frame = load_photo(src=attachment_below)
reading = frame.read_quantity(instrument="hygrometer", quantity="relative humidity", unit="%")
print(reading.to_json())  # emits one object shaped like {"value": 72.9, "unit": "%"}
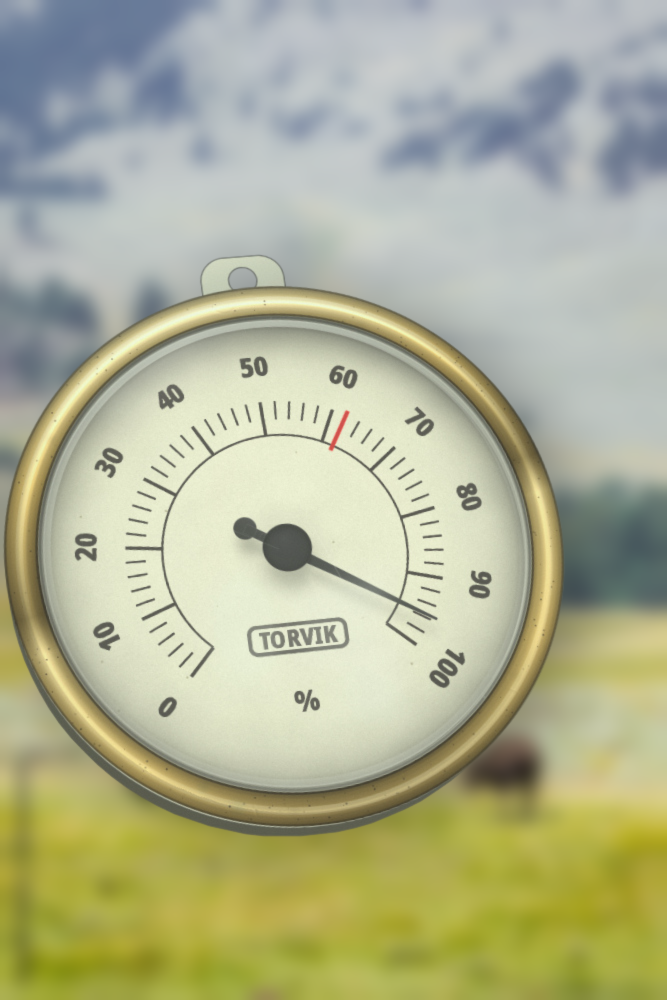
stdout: {"value": 96, "unit": "%"}
